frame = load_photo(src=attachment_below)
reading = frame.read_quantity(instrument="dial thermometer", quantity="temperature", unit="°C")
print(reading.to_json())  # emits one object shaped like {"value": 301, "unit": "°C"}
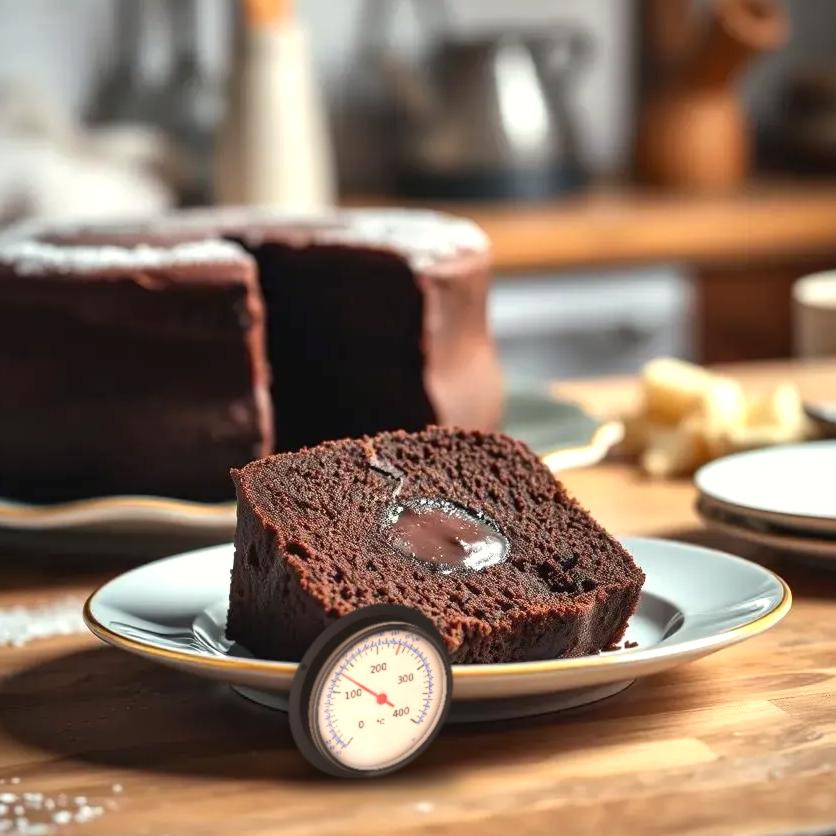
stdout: {"value": 130, "unit": "°C"}
